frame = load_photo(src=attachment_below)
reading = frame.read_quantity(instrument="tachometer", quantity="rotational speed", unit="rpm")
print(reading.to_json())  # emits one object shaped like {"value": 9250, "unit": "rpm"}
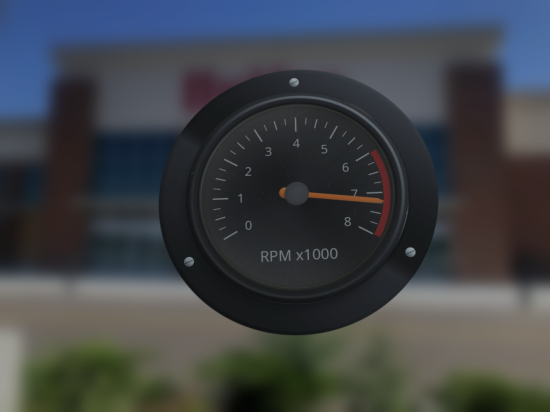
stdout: {"value": 7250, "unit": "rpm"}
